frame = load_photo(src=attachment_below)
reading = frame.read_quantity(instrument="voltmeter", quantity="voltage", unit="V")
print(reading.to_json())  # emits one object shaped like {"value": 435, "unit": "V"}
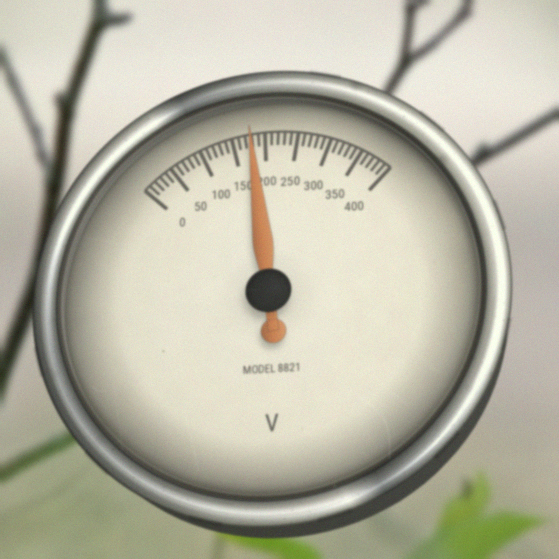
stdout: {"value": 180, "unit": "V"}
